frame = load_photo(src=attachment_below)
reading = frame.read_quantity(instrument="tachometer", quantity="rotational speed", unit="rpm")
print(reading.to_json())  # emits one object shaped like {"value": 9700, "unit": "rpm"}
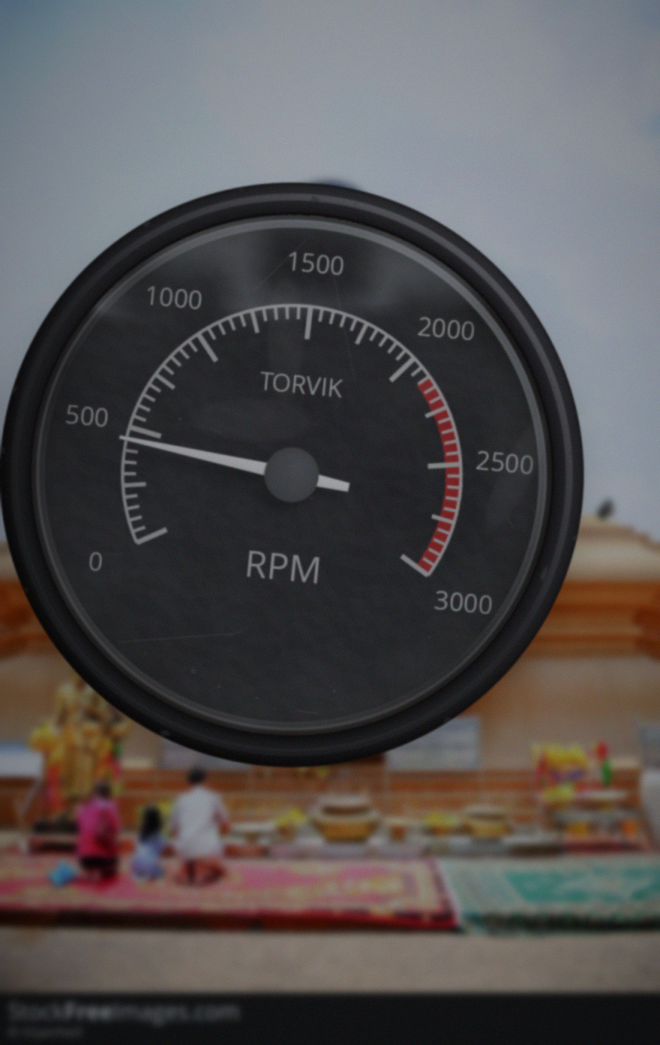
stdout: {"value": 450, "unit": "rpm"}
